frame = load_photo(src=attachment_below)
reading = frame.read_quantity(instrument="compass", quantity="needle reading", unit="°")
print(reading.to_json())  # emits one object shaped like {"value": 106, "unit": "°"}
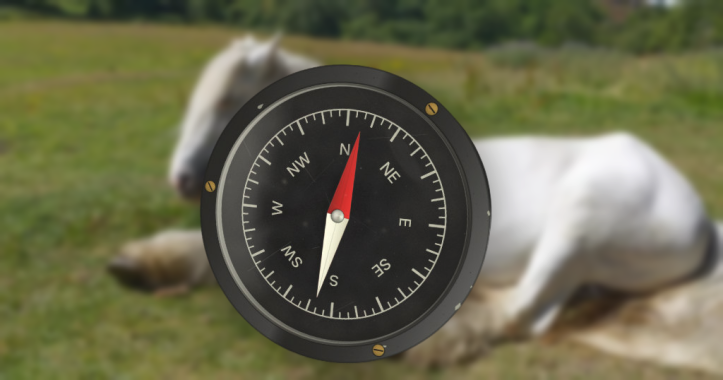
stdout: {"value": 10, "unit": "°"}
